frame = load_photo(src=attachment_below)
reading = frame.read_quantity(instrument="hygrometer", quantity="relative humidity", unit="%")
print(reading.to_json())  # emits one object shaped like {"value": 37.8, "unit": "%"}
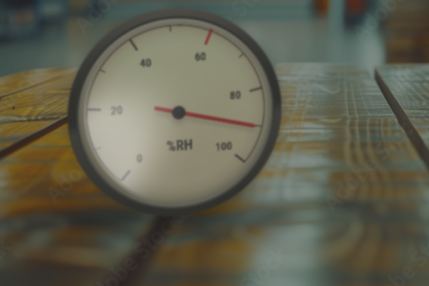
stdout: {"value": 90, "unit": "%"}
